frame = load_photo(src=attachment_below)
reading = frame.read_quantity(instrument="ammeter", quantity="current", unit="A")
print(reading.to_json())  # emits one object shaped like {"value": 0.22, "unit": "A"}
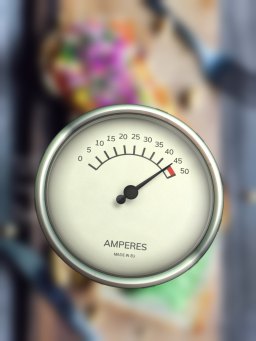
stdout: {"value": 45, "unit": "A"}
